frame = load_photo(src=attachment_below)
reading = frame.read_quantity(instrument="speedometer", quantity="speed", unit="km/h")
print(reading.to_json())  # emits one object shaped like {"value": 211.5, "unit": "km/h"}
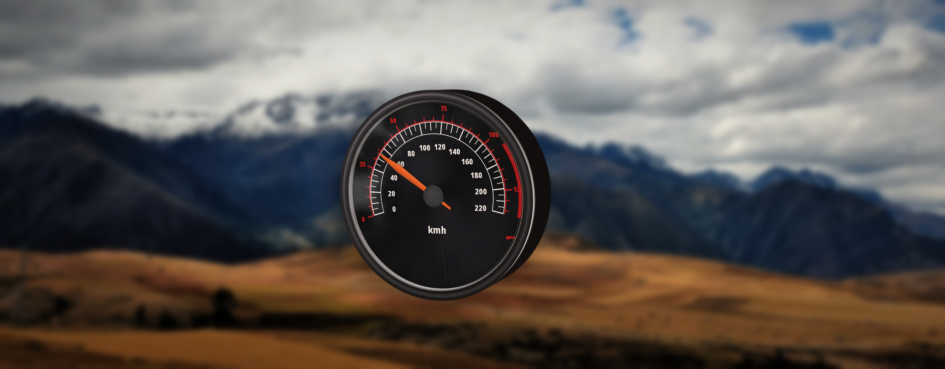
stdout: {"value": 55, "unit": "km/h"}
